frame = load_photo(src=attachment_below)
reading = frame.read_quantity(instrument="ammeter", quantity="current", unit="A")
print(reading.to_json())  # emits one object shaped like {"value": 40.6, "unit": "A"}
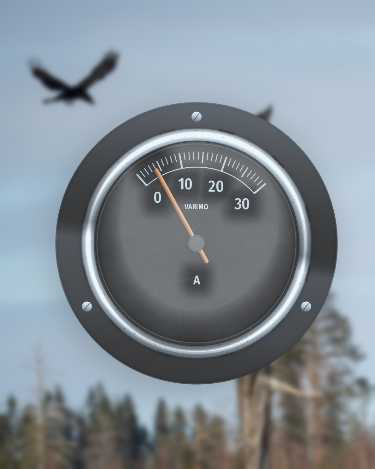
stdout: {"value": 4, "unit": "A"}
